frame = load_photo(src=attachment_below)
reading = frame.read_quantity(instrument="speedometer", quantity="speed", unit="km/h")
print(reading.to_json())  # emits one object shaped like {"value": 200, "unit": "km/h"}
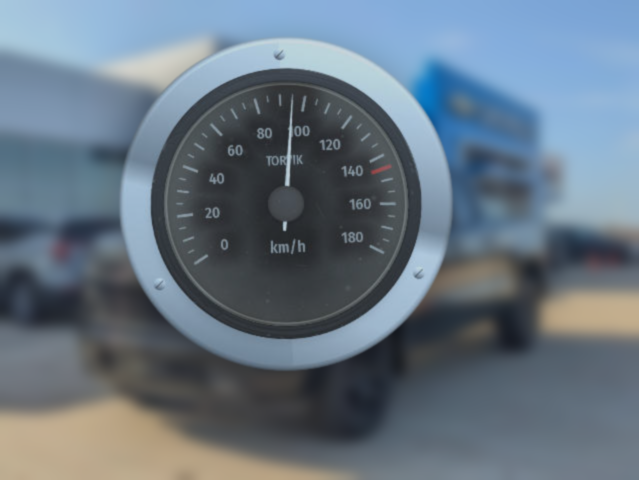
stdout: {"value": 95, "unit": "km/h"}
